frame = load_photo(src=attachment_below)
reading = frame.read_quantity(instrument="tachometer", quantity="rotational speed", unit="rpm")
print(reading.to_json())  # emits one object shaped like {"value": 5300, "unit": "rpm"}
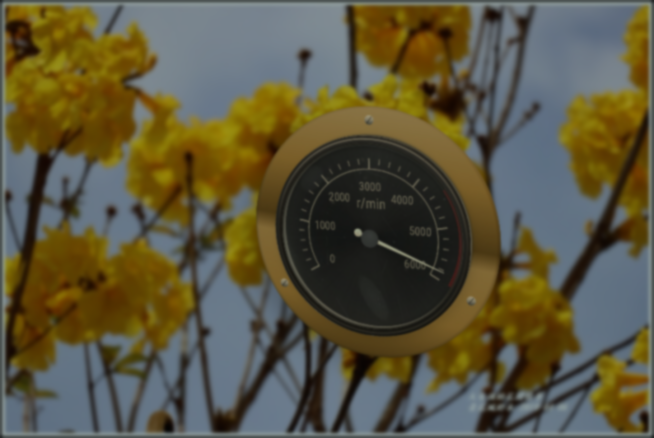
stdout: {"value": 5800, "unit": "rpm"}
